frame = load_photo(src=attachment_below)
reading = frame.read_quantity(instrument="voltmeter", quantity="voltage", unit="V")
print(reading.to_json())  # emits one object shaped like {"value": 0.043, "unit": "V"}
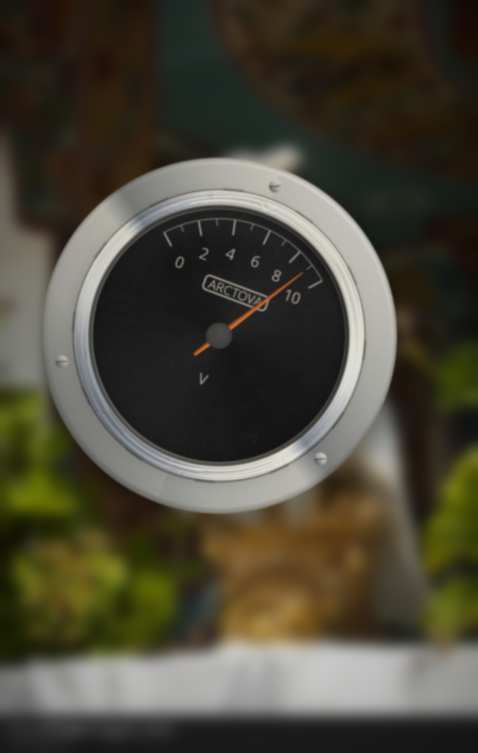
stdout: {"value": 9, "unit": "V"}
